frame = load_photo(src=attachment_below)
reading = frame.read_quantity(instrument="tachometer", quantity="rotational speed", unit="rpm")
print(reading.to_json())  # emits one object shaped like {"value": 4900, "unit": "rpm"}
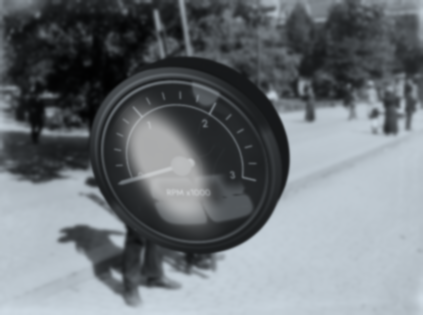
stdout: {"value": 0, "unit": "rpm"}
